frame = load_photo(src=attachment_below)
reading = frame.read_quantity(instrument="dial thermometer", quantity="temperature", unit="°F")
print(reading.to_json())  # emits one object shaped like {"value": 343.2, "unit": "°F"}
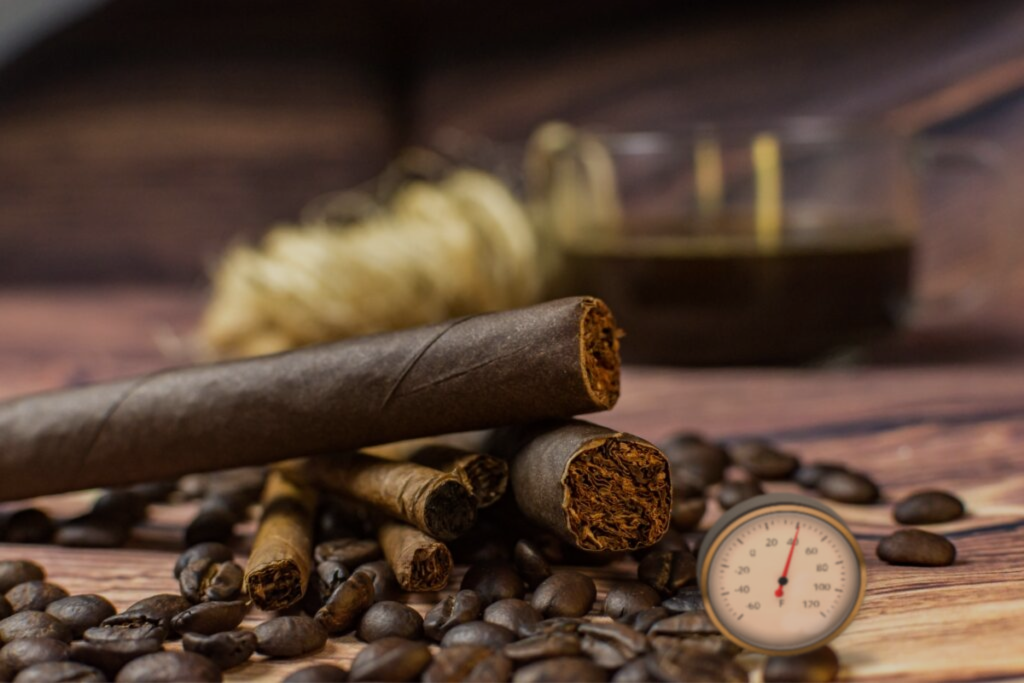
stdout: {"value": 40, "unit": "°F"}
